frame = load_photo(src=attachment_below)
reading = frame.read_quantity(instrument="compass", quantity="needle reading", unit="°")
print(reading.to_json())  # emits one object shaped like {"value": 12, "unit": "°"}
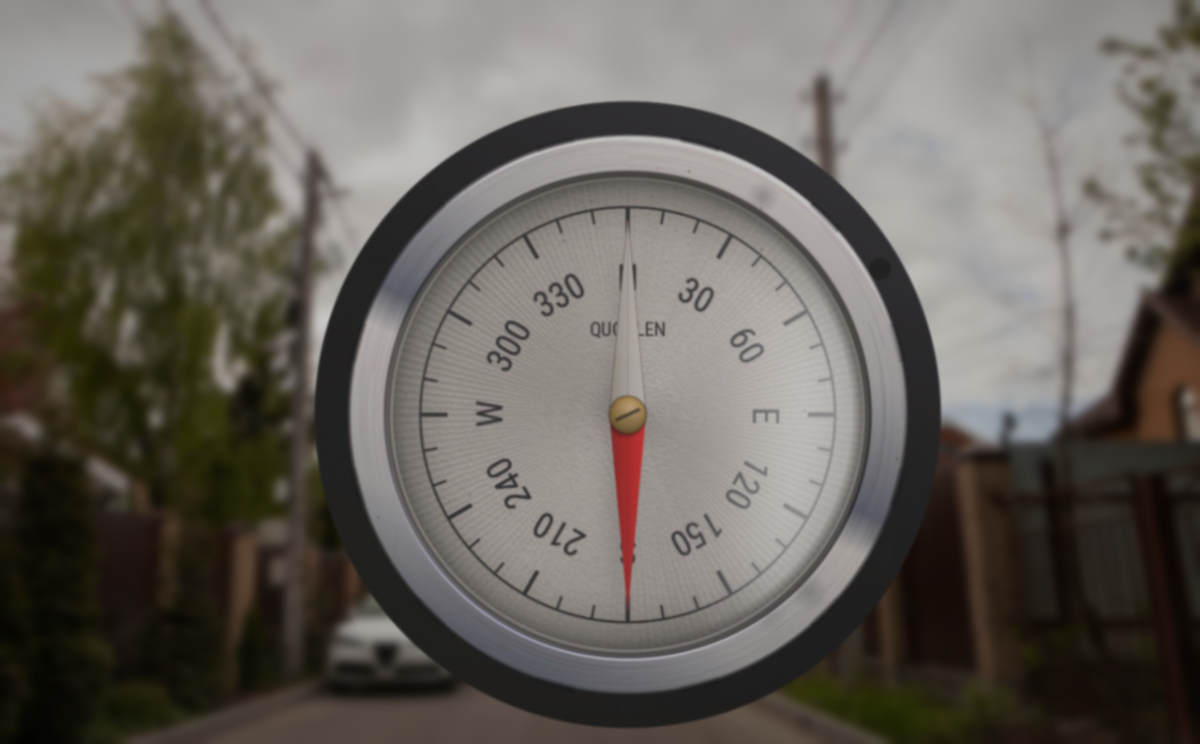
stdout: {"value": 180, "unit": "°"}
